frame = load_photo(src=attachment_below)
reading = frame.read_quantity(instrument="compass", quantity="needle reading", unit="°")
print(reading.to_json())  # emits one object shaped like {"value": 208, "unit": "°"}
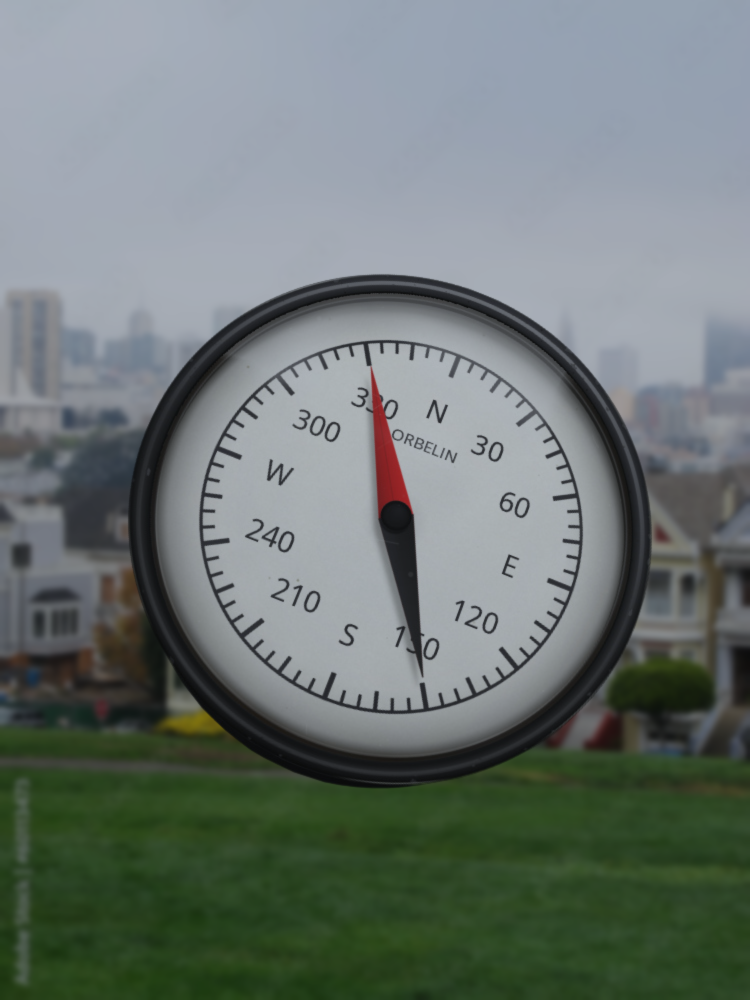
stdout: {"value": 330, "unit": "°"}
